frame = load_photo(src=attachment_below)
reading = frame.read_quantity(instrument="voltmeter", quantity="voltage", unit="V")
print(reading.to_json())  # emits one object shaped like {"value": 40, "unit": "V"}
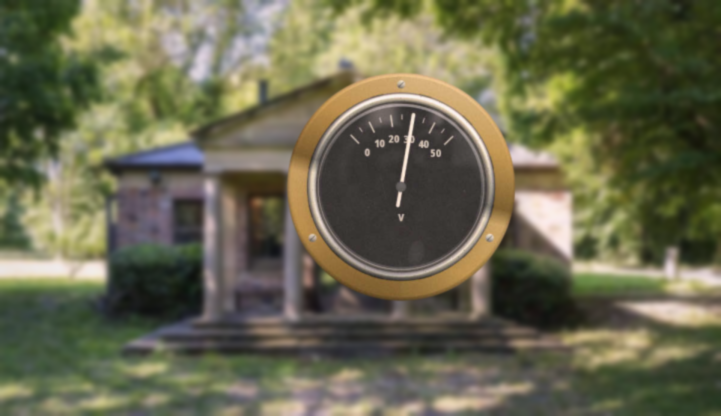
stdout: {"value": 30, "unit": "V"}
